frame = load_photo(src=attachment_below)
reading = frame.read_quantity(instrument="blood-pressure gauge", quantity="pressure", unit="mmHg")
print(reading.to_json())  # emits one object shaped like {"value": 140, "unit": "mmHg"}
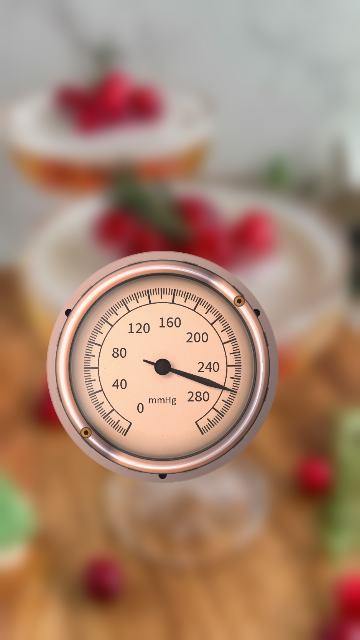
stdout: {"value": 260, "unit": "mmHg"}
